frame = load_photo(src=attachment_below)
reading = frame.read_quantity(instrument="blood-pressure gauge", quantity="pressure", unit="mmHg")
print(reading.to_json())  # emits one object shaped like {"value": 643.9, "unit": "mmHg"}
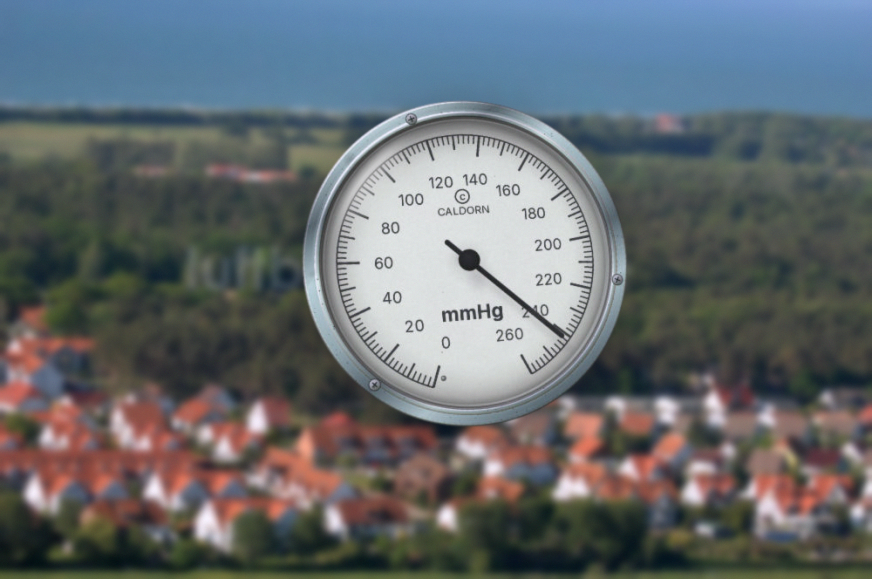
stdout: {"value": 242, "unit": "mmHg"}
